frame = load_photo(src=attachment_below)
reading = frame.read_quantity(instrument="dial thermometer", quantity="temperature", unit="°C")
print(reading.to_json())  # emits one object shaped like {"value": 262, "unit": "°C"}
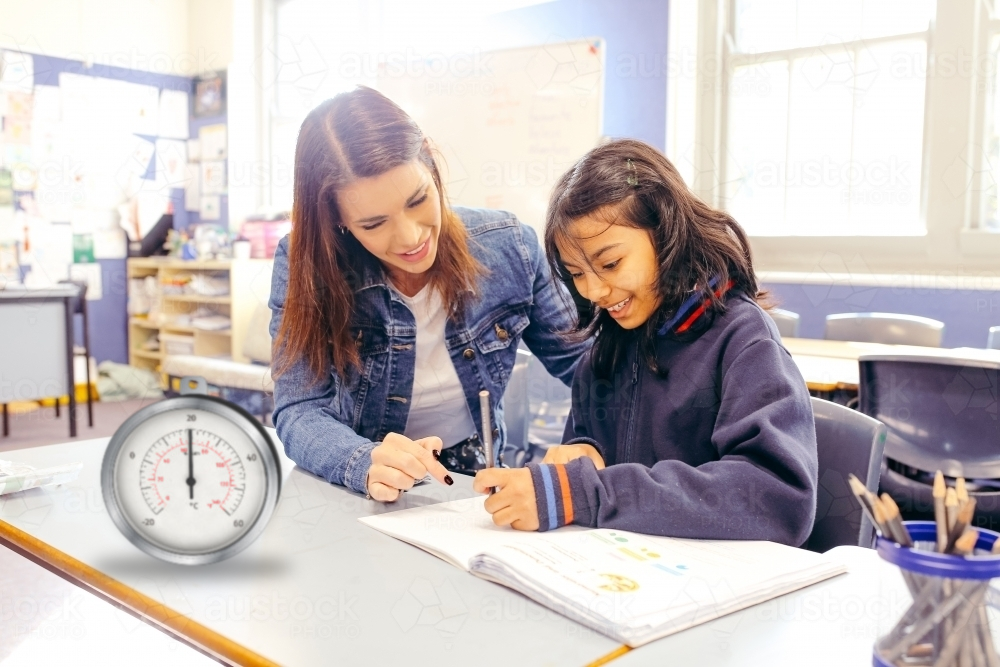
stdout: {"value": 20, "unit": "°C"}
